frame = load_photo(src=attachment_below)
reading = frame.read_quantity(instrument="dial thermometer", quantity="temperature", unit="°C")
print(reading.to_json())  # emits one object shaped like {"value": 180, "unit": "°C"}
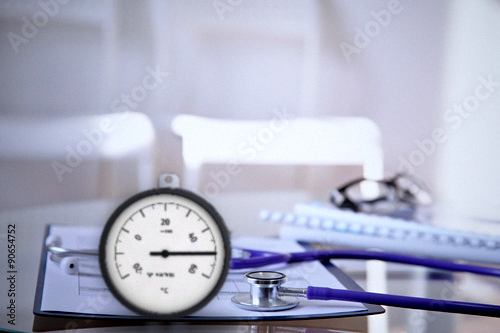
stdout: {"value": 50, "unit": "°C"}
